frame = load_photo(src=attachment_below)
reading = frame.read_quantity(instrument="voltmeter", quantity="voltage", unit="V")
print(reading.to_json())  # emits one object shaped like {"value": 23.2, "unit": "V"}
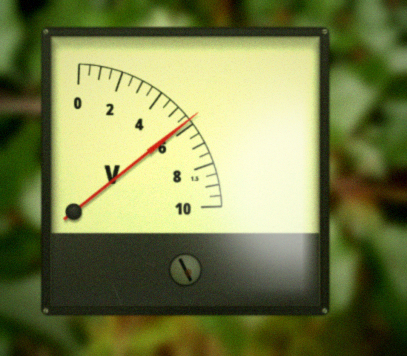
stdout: {"value": 5.75, "unit": "V"}
